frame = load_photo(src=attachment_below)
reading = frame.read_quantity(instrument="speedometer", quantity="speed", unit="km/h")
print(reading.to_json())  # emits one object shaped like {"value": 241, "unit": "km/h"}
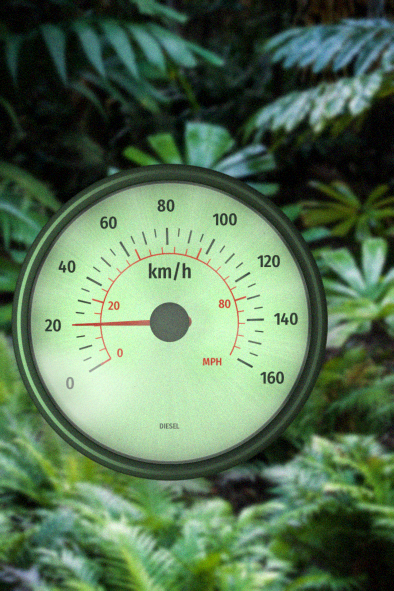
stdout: {"value": 20, "unit": "km/h"}
